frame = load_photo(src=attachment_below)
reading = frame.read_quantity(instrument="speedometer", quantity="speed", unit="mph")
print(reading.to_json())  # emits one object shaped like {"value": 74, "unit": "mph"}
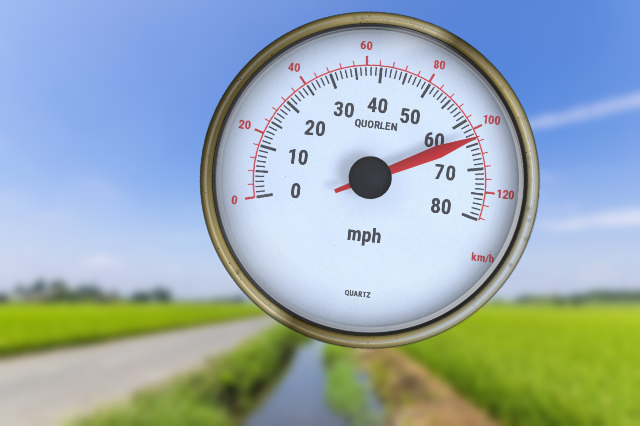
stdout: {"value": 64, "unit": "mph"}
